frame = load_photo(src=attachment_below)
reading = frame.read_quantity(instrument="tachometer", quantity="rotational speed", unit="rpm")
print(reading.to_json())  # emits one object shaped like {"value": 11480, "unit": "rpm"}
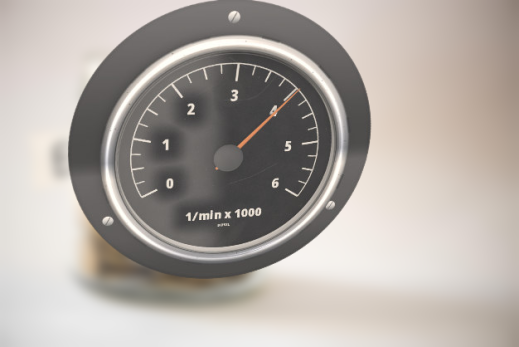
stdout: {"value": 4000, "unit": "rpm"}
